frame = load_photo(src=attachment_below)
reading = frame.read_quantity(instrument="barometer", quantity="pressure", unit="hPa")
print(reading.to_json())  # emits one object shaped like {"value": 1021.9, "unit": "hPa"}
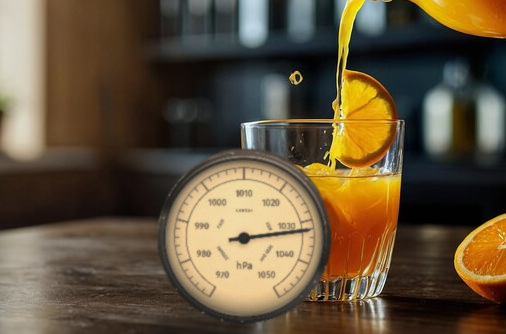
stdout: {"value": 1032, "unit": "hPa"}
